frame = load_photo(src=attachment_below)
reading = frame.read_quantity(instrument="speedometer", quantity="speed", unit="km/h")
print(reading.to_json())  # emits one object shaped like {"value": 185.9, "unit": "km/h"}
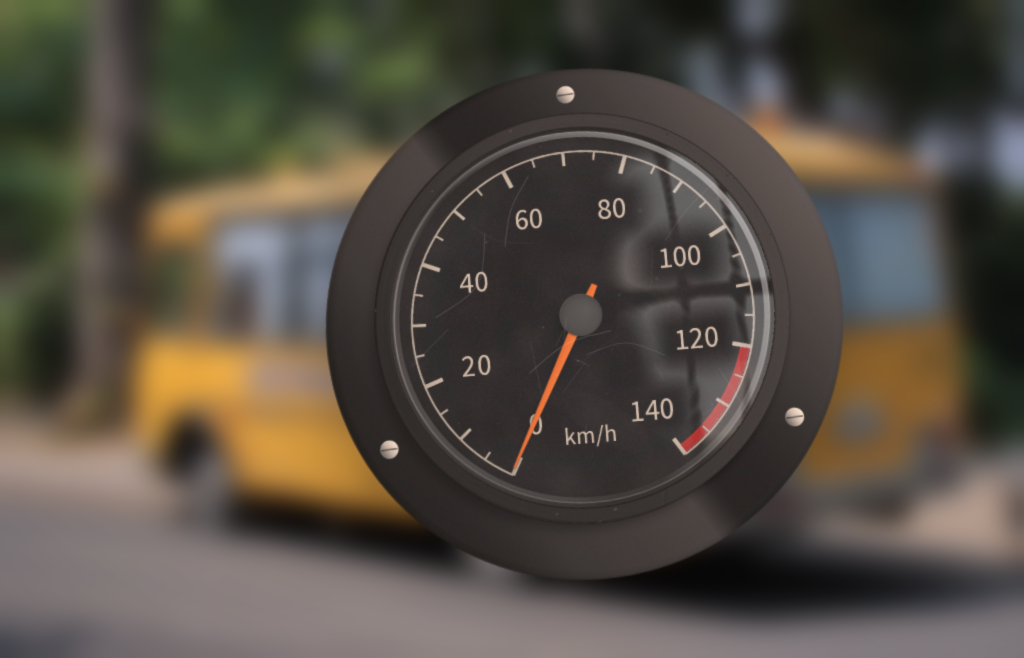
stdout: {"value": 0, "unit": "km/h"}
